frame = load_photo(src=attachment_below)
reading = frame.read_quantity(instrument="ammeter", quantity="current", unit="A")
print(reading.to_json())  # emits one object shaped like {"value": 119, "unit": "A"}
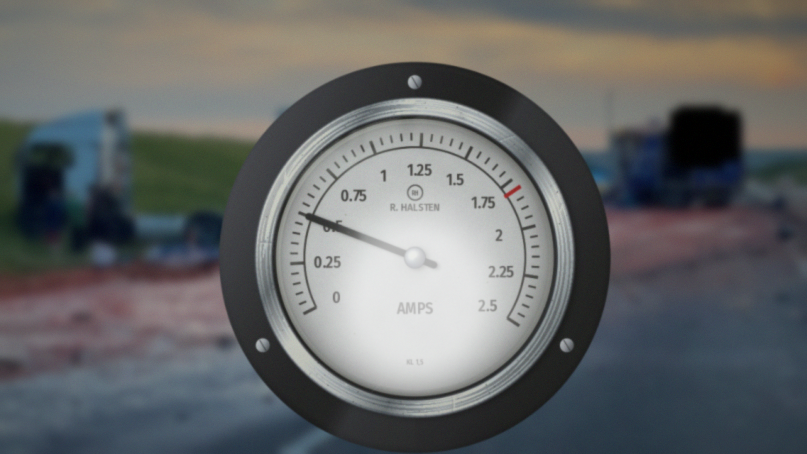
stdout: {"value": 0.5, "unit": "A"}
